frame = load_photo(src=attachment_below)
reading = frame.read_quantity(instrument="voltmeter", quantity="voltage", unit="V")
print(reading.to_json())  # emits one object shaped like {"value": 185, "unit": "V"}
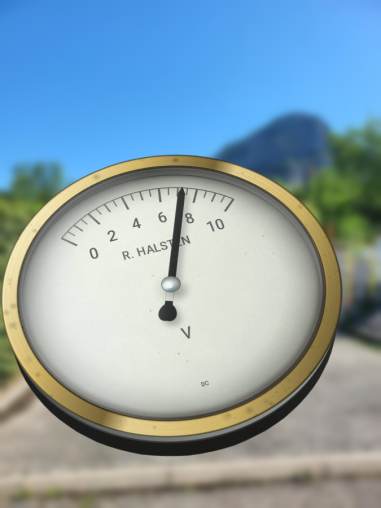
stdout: {"value": 7.25, "unit": "V"}
